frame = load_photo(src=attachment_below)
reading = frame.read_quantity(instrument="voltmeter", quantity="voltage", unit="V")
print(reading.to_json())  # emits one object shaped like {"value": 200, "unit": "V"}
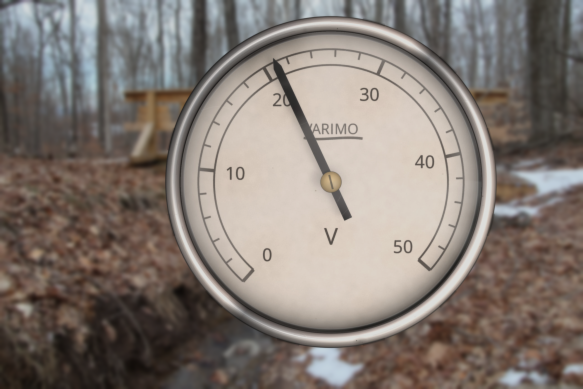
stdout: {"value": 21, "unit": "V"}
